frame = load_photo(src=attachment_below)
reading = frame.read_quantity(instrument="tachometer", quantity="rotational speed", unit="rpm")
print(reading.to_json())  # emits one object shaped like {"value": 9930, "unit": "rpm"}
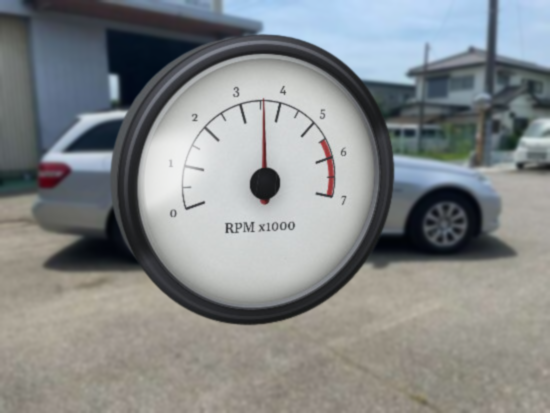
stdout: {"value": 3500, "unit": "rpm"}
